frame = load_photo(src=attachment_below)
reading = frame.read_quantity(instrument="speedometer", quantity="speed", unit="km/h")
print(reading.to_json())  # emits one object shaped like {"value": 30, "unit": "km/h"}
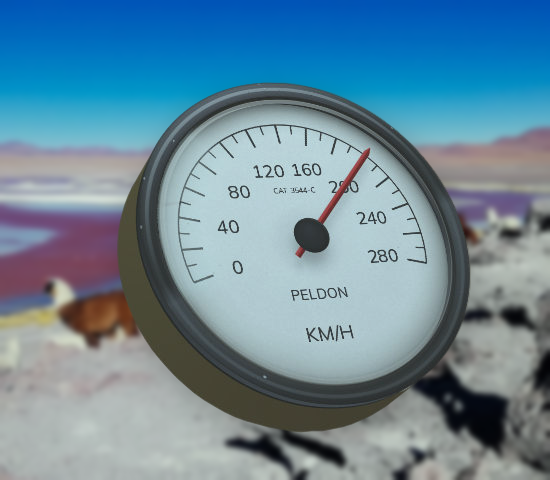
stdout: {"value": 200, "unit": "km/h"}
